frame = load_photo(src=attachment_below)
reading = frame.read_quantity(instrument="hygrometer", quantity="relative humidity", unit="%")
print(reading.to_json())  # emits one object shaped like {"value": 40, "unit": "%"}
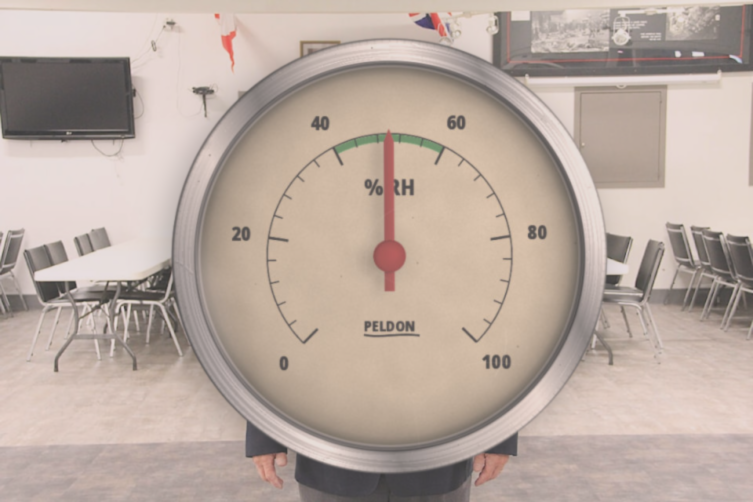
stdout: {"value": 50, "unit": "%"}
